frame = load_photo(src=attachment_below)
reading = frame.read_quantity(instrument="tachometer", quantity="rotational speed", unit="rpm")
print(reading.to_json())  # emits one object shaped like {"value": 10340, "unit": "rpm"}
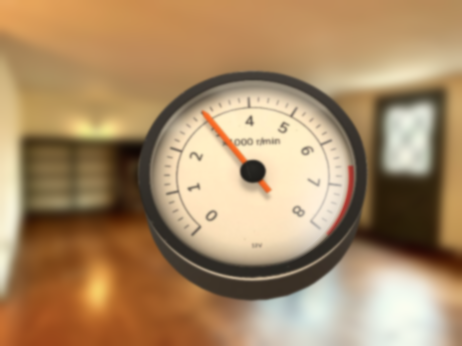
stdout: {"value": 3000, "unit": "rpm"}
